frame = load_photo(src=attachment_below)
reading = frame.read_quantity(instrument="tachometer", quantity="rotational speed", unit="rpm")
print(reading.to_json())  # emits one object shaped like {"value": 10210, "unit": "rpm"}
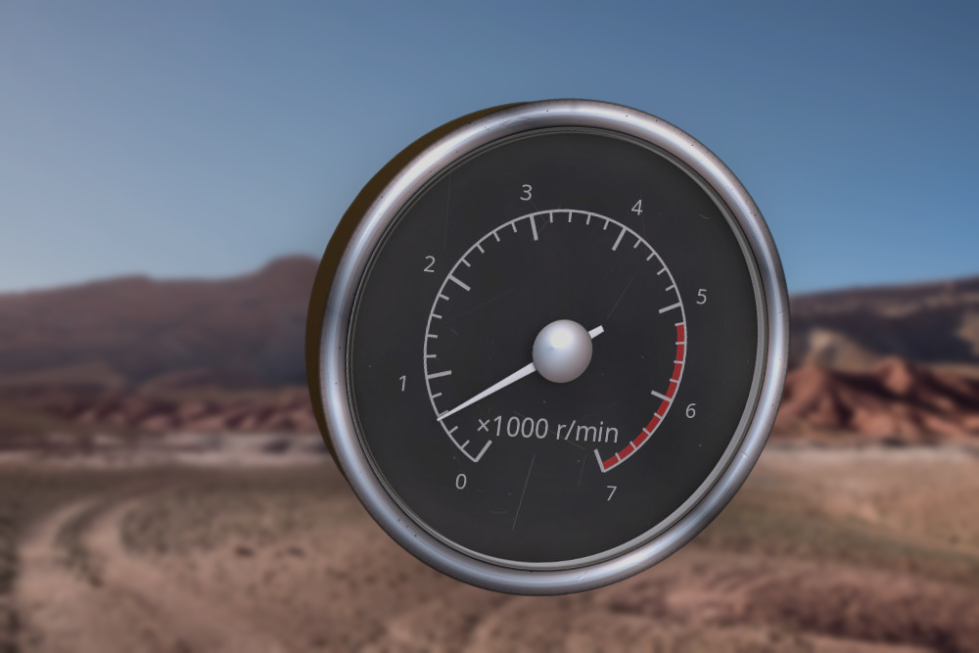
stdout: {"value": 600, "unit": "rpm"}
